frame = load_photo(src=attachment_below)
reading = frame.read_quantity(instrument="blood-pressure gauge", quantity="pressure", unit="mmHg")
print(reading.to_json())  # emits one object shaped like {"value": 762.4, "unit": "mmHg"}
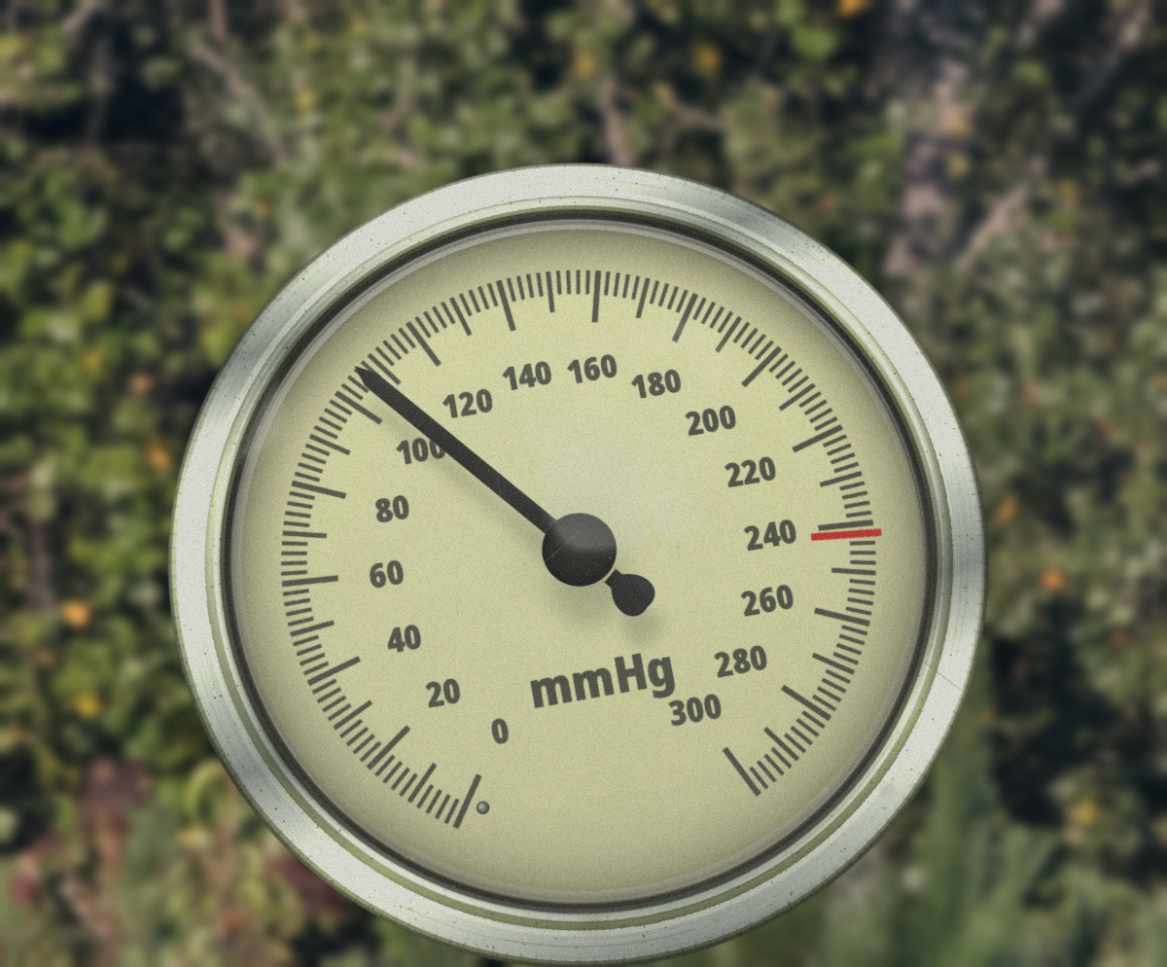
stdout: {"value": 106, "unit": "mmHg"}
